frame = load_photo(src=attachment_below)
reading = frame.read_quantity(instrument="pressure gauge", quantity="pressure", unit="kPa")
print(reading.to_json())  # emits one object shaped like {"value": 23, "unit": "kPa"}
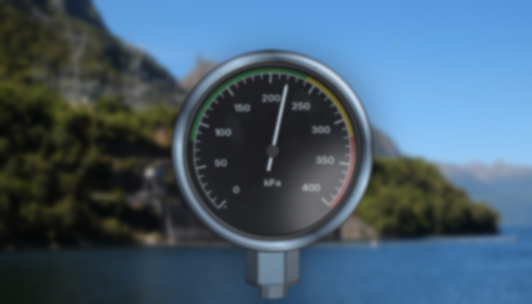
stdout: {"value": 220, "unit": "kPa"}
